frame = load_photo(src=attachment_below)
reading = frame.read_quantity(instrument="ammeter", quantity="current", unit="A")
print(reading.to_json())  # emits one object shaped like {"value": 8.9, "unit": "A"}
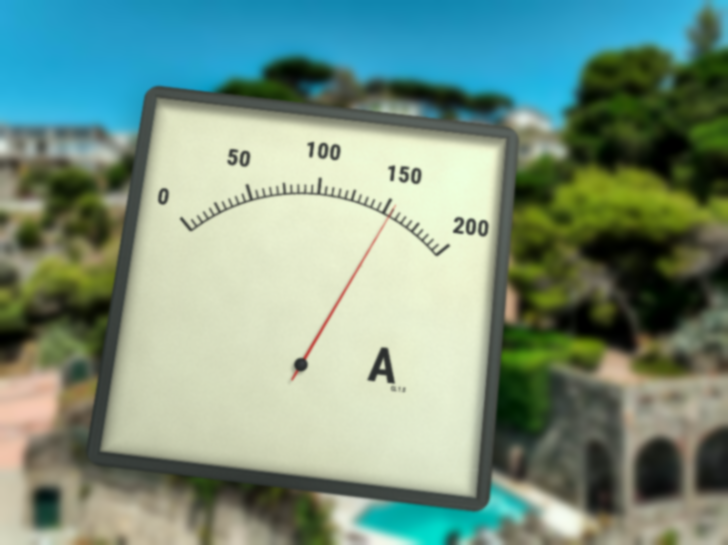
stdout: {"value": 155, "unit": "A"}
